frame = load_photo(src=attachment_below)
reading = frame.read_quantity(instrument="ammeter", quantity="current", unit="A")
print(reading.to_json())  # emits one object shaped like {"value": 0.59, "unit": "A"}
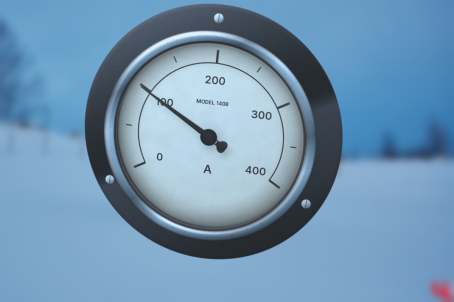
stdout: {"value": 100, "unit": "A"}
